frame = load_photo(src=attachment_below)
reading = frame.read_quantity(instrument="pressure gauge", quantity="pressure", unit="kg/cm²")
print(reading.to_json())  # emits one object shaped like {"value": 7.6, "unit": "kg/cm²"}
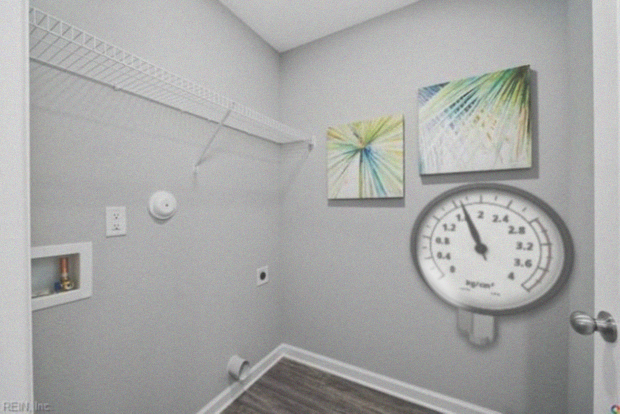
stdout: {"value": 1.7, "unit": "kg/cm²"}
